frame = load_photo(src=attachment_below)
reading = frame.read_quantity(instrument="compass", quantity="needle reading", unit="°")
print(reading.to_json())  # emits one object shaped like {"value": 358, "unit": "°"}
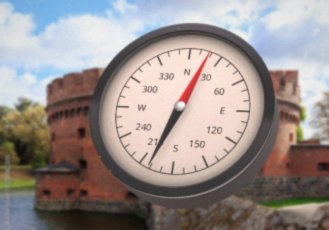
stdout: {"value": 20, "unit": "°"}
